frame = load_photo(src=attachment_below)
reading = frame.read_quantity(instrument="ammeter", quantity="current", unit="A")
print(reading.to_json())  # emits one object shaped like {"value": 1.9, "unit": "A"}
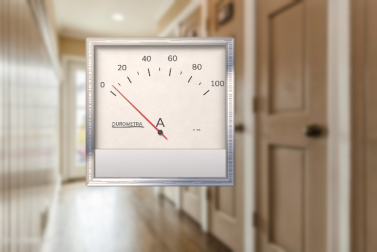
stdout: {"value": 5, "unit": "A"}
